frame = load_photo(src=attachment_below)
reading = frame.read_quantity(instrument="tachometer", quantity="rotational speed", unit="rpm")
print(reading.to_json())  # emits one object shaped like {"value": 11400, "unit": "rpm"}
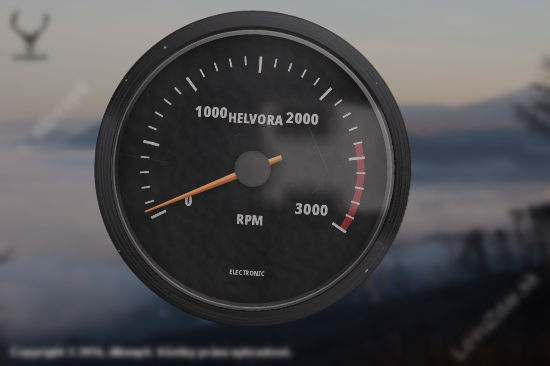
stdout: {"value": 50, "unit": "rpm"}
